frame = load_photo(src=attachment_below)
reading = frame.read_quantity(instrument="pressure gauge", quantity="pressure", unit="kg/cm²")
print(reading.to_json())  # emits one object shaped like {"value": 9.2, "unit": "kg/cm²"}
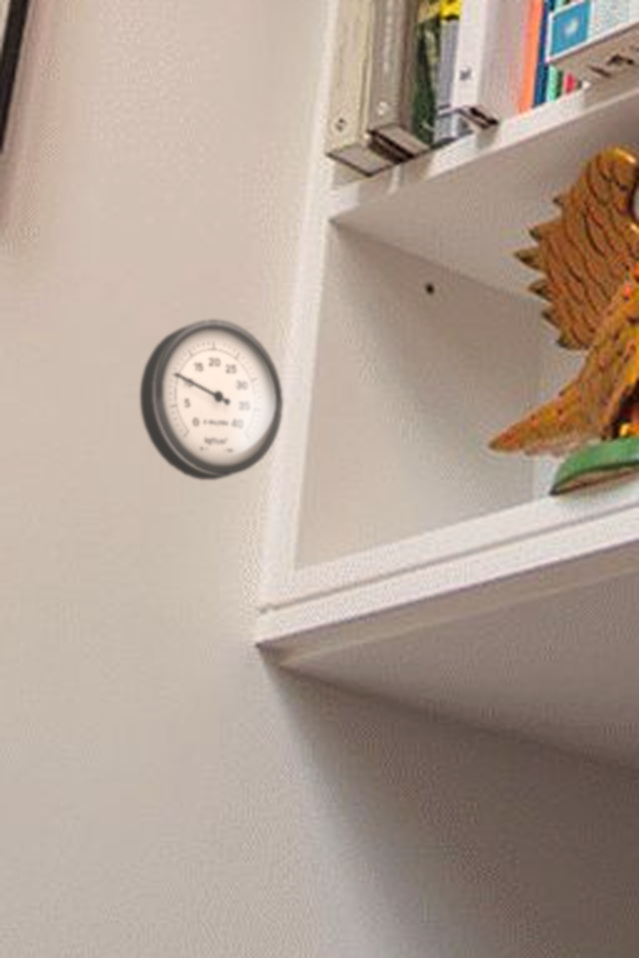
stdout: {"value": 10, "unit": "kg/cm²"}
